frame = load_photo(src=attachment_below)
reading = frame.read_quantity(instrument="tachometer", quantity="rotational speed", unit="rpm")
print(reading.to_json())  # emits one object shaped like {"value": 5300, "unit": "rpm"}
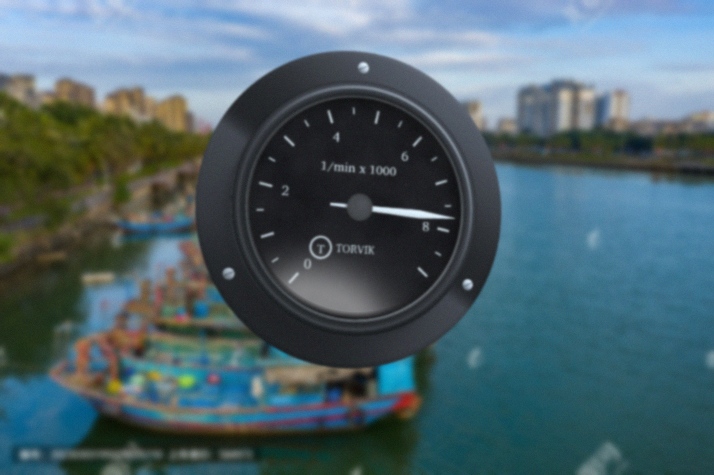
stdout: {"value": 7750, "unit": "rpm"}
